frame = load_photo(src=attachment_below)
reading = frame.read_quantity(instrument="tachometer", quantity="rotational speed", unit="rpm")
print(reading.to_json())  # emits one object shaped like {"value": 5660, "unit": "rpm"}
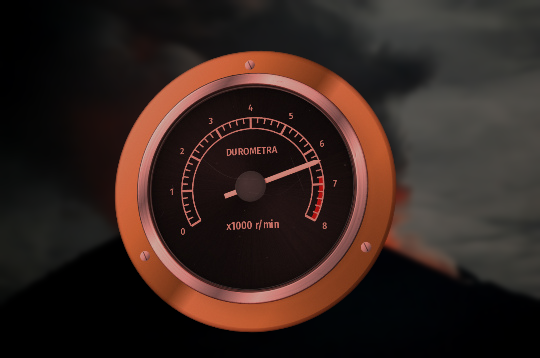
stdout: {"value": 6400, "unit": "rpm"}
